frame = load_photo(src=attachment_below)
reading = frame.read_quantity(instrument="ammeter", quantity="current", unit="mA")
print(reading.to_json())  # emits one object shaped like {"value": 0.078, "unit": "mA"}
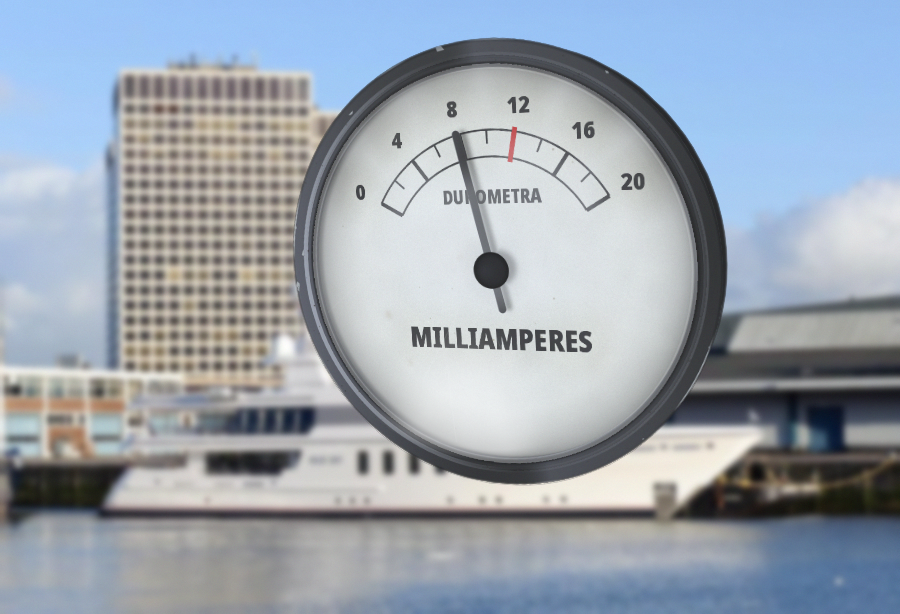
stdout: {"value": 8, "unit": "mA"}
